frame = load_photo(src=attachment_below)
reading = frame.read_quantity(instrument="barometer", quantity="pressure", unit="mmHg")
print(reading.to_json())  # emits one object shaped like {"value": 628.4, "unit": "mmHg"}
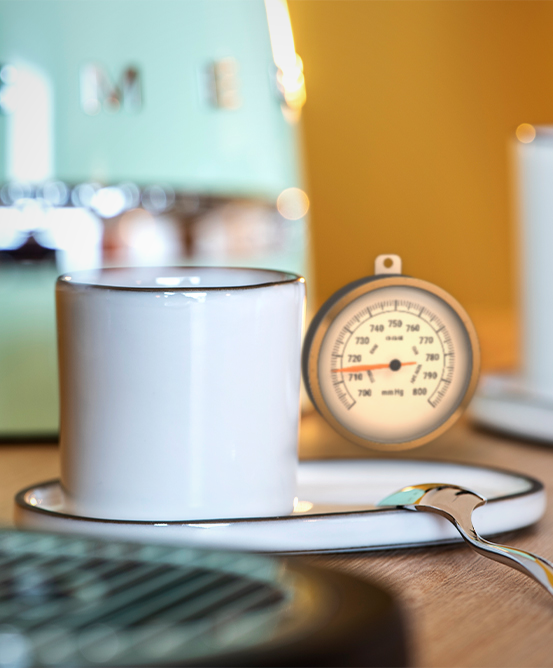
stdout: {"value": 715, "unit": "mmHg"}
